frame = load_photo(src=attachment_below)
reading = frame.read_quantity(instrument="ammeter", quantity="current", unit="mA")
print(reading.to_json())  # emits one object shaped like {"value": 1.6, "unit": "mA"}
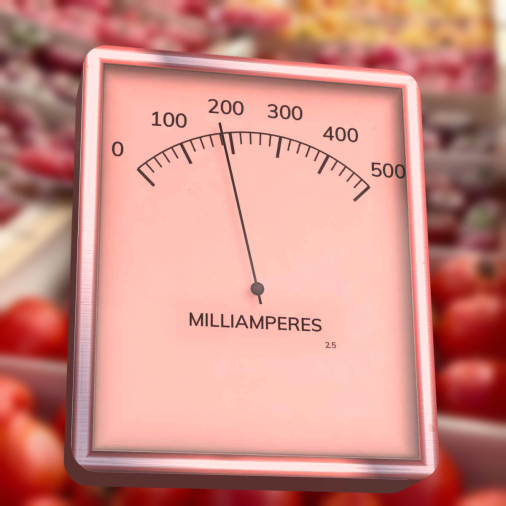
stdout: {"value": 180, "unit": "mA"}
